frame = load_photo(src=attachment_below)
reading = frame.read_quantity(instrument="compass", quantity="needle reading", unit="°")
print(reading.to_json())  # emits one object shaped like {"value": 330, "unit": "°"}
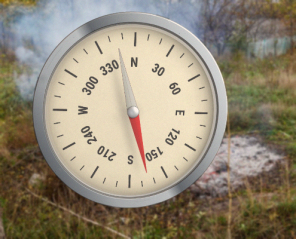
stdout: {"value": 165, "unit": "°"}
